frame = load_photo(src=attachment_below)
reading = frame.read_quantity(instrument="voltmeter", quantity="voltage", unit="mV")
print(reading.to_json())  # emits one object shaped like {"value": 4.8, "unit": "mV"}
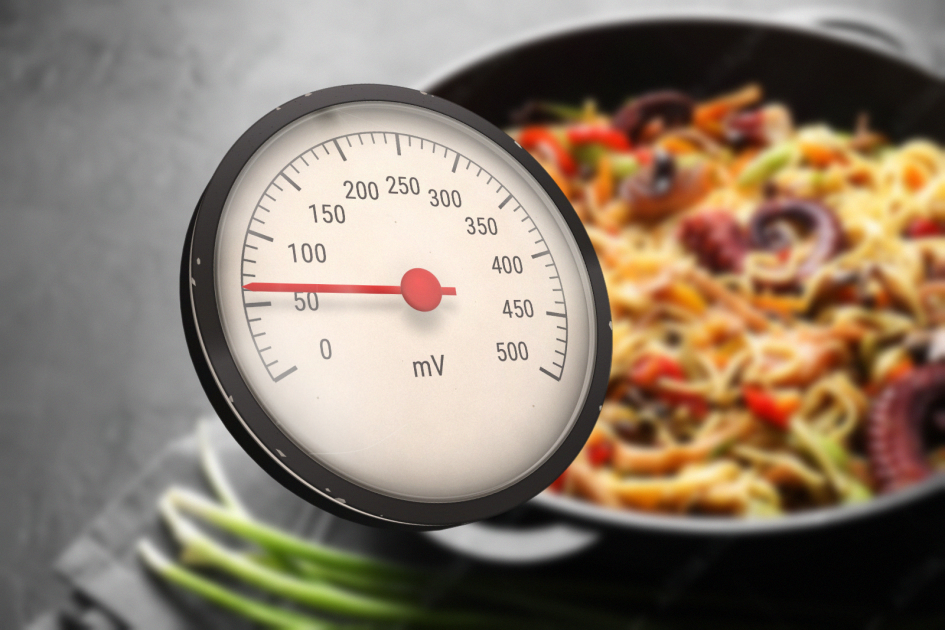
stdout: {"value": 60, "unit": "mV"}
